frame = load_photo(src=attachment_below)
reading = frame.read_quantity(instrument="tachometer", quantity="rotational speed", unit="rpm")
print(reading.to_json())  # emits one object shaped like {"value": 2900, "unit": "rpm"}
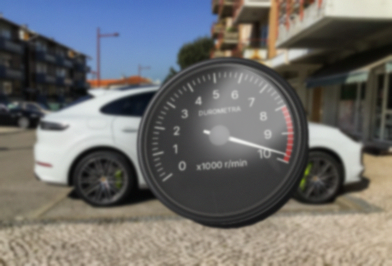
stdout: {"value": 9800, "unit": "rpm"}
